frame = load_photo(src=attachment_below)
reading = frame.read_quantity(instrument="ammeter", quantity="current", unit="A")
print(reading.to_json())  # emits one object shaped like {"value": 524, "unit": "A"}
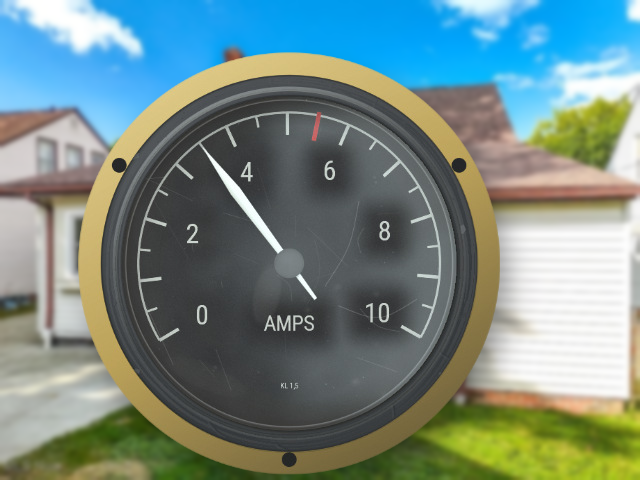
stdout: {"value": 3.5, "unit": "A"}
